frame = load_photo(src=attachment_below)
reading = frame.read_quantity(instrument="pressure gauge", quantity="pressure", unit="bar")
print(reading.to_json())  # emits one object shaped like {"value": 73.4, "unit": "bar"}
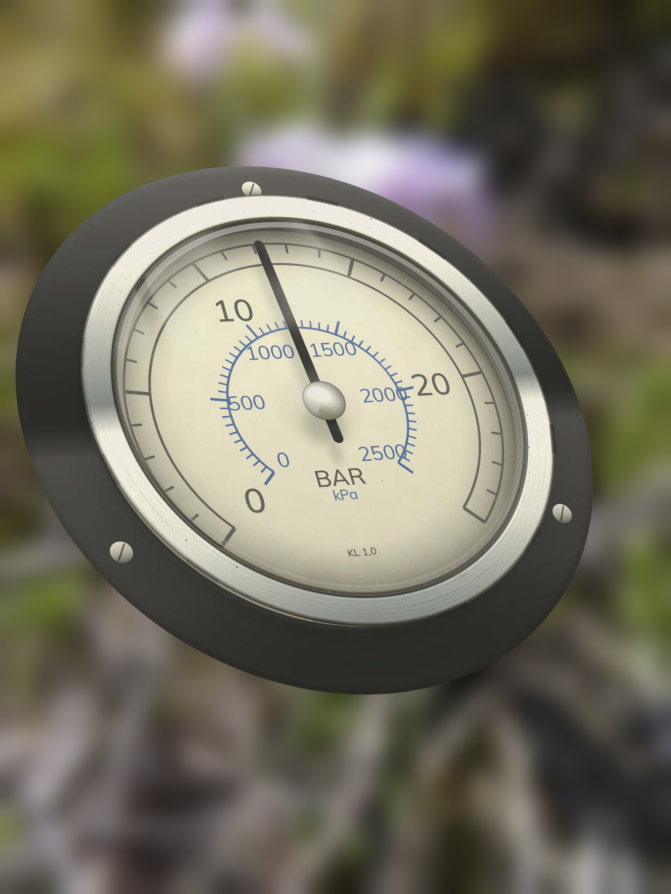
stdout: {"value": 12, "unit": "bar"}
